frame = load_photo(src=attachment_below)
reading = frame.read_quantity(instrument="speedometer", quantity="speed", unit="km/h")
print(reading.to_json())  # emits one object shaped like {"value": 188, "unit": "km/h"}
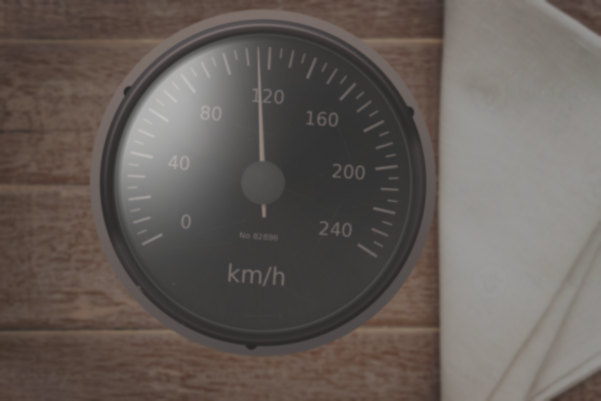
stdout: {"value": 115, "unit": "km/h"}
